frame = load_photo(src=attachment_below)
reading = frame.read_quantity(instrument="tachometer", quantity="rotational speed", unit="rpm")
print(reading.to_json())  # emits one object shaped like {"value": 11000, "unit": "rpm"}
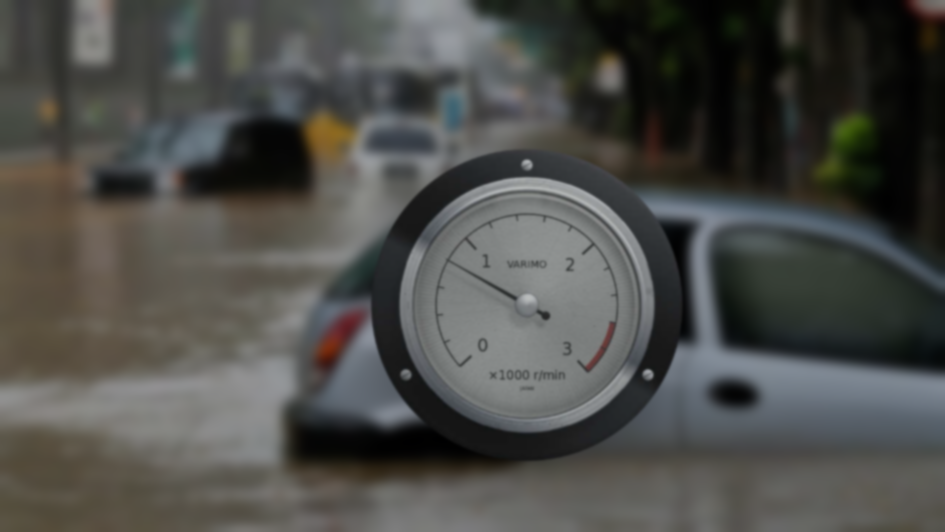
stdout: {"value": 800, "unit": "rpm"}
